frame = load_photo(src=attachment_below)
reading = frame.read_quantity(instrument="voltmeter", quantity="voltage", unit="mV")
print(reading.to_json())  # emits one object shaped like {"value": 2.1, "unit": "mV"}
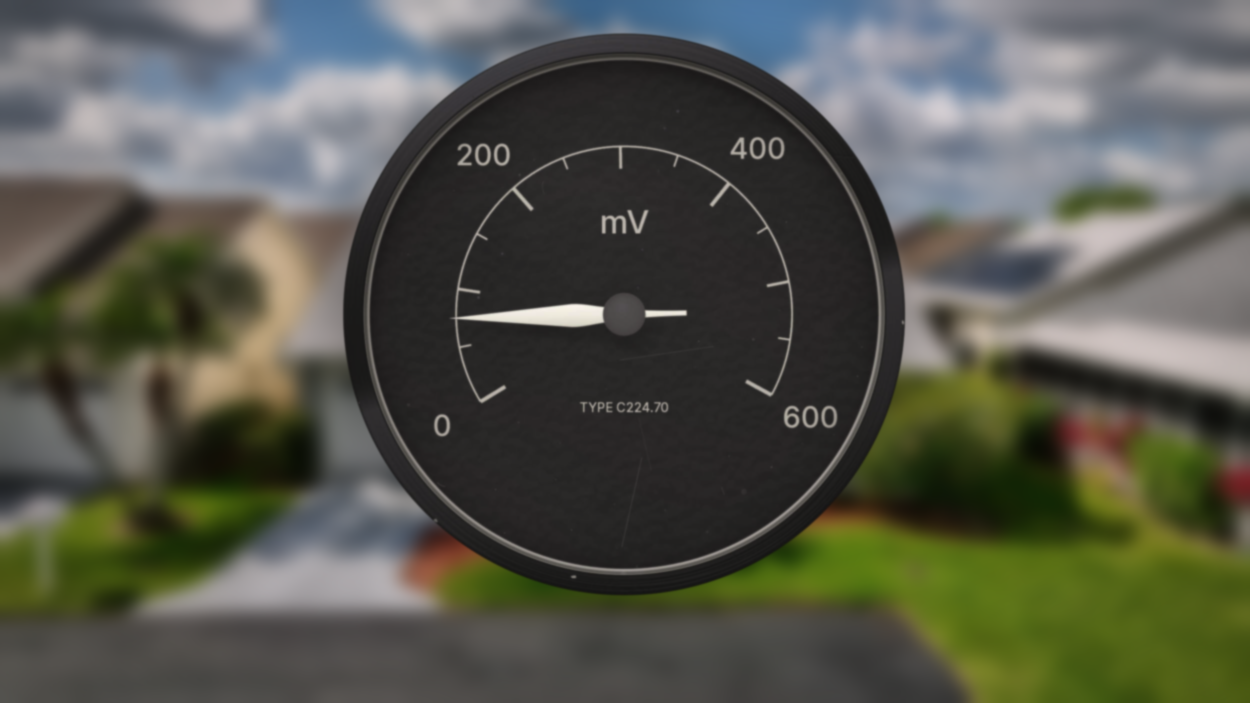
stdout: {"value": 75, "unit": "mV"}
